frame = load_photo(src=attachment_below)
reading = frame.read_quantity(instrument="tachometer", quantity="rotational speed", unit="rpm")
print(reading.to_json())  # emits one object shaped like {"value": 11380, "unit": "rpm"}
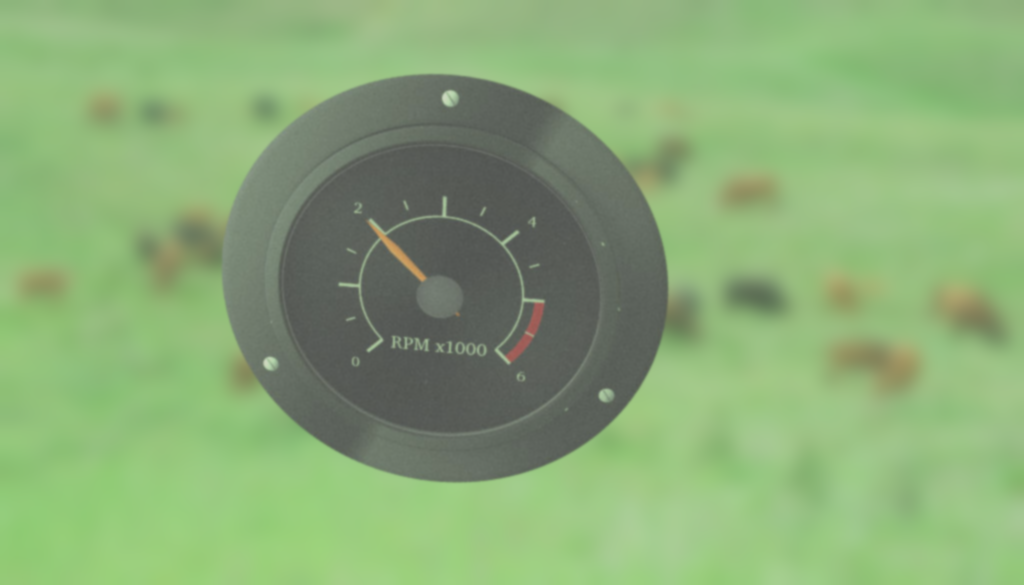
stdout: {"value": 2000, "unit": "rpm"}
